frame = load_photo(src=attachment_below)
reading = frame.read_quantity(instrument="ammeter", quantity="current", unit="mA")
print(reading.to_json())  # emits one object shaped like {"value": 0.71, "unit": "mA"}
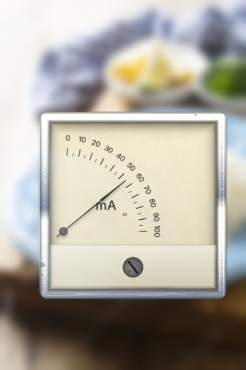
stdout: {"value": 55, "unit": "mA"}
